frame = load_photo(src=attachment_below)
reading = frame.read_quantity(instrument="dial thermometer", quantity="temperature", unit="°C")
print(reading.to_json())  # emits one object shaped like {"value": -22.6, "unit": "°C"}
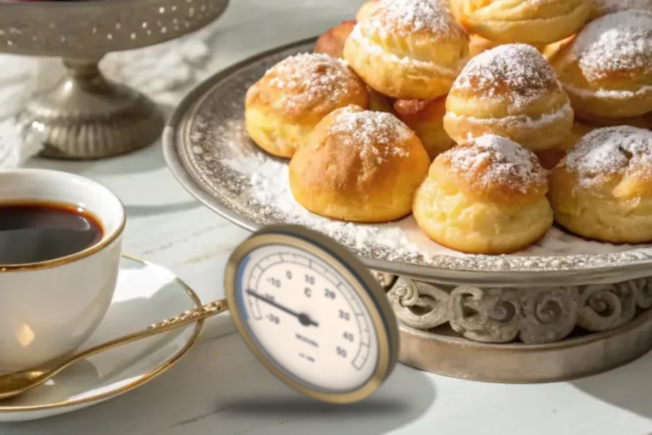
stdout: {"value": -20, "unit": "°C"}
